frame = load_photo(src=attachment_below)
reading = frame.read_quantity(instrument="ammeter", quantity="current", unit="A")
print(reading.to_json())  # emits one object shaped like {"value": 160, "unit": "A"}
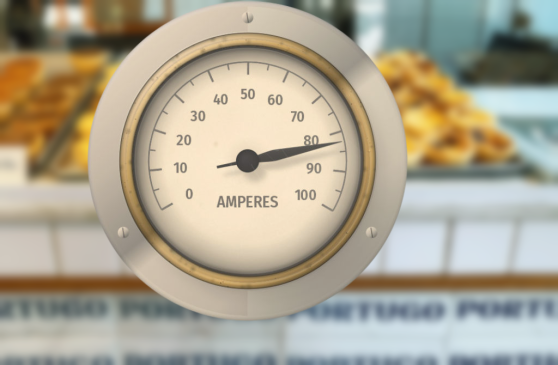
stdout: {"value": 82.5, "unit": "A"}
